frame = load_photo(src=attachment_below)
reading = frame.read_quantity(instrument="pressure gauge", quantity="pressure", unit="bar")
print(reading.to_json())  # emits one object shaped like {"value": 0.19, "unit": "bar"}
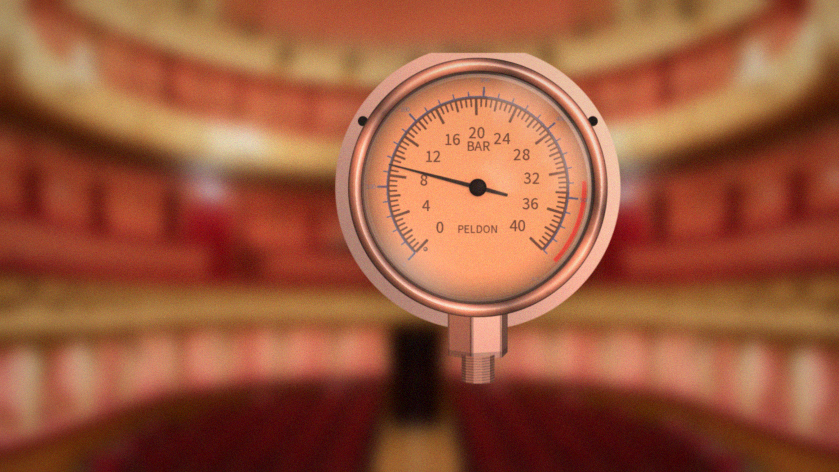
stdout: {"value": 9, "unit": "bar"}
